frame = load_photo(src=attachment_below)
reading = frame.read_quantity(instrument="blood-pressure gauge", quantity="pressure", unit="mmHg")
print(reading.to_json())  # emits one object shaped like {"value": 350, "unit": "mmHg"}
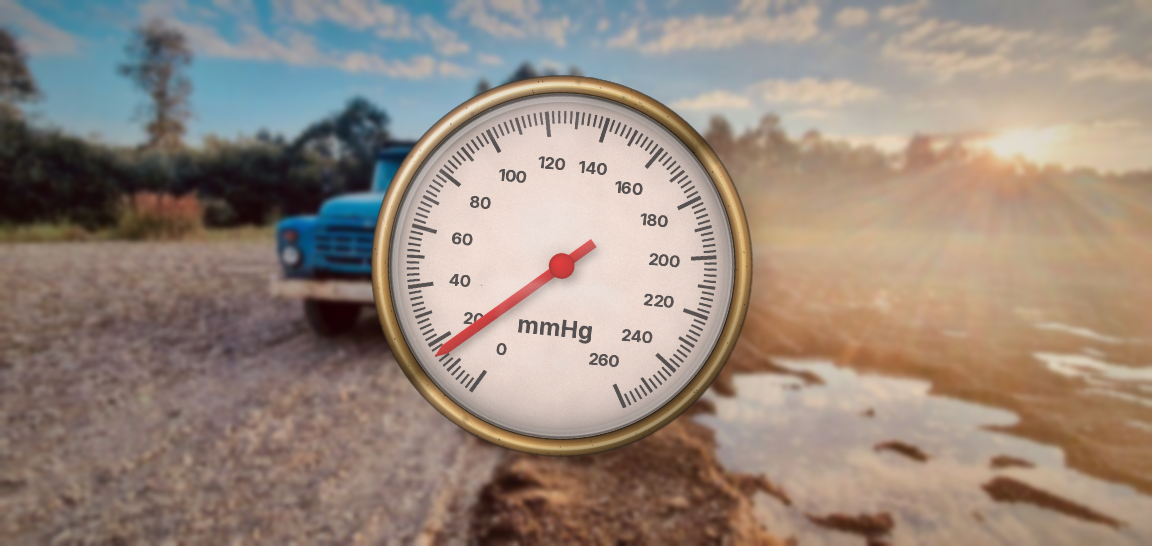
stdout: {"value": 16, "unit": "mmHg"}
